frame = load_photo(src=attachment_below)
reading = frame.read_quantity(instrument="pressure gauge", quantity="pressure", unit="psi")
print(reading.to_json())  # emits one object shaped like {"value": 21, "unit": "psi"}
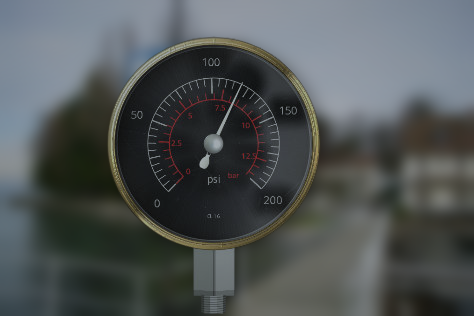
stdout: {"value": 120, "unit": "psi"}
